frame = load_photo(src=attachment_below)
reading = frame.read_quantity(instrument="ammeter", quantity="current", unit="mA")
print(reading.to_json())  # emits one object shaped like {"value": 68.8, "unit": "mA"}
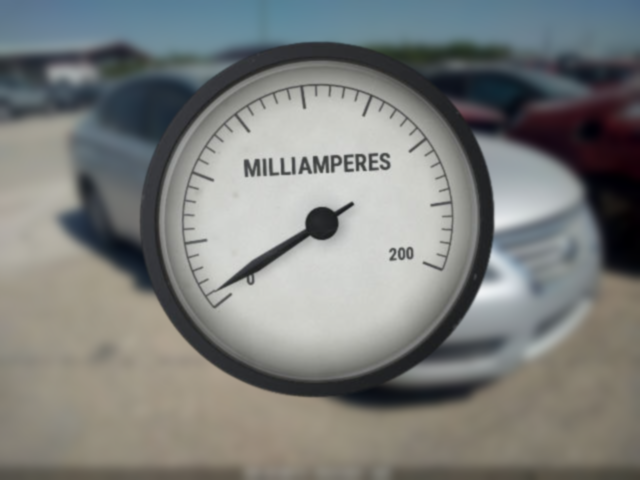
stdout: {"value": 5, "unit": "mA"}
